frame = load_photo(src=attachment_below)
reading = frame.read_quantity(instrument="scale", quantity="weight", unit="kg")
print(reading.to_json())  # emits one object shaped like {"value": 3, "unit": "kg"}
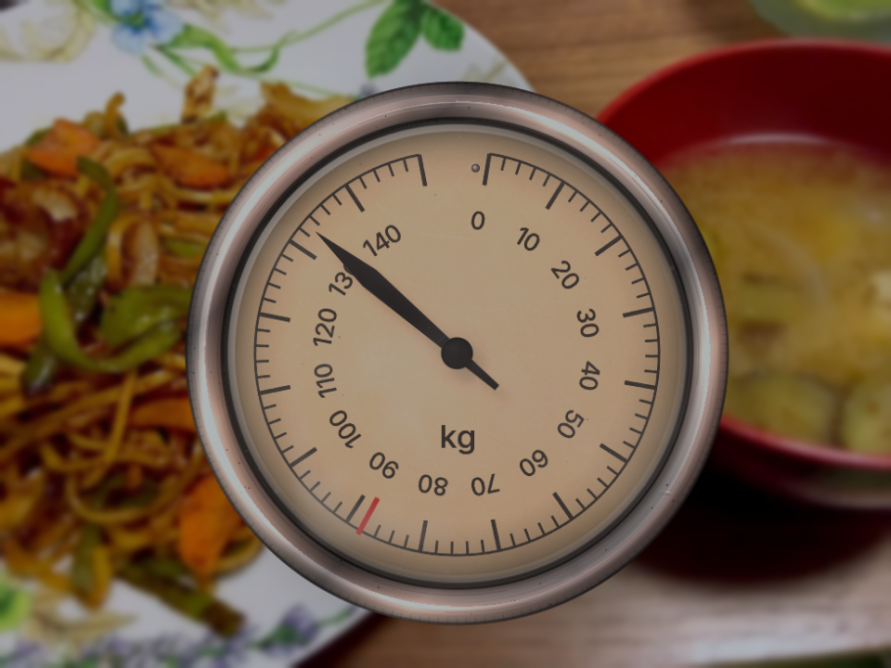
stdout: {"value": 133, "unit": "kg"}
